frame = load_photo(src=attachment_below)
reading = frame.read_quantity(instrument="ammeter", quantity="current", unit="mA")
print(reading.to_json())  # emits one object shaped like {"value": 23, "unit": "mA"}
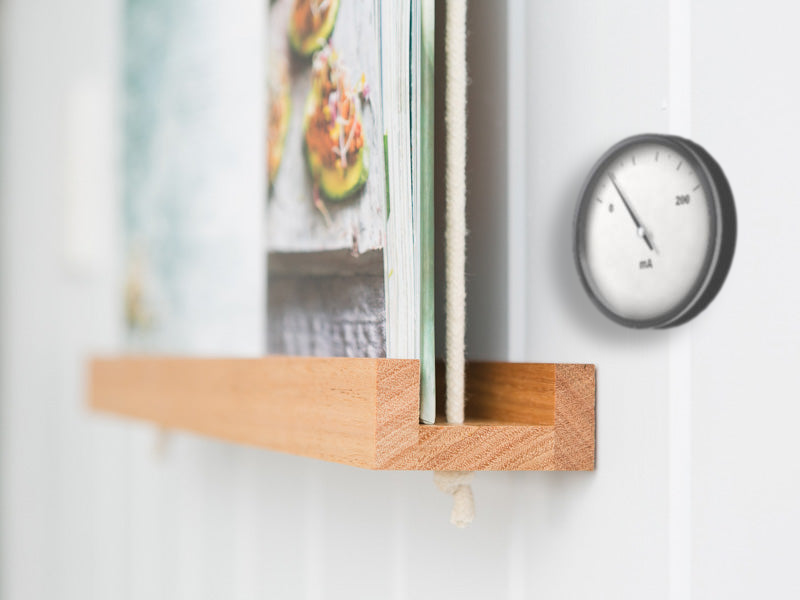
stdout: {"value": 40, "unit": "mA"}
